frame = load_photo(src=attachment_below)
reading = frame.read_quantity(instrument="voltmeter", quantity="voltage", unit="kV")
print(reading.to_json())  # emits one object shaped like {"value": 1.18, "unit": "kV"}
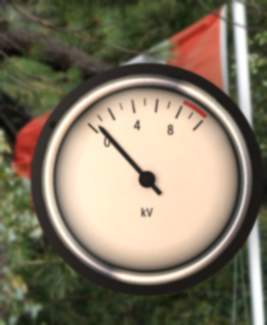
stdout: {"value": 0.5, "unit": "kV"}
